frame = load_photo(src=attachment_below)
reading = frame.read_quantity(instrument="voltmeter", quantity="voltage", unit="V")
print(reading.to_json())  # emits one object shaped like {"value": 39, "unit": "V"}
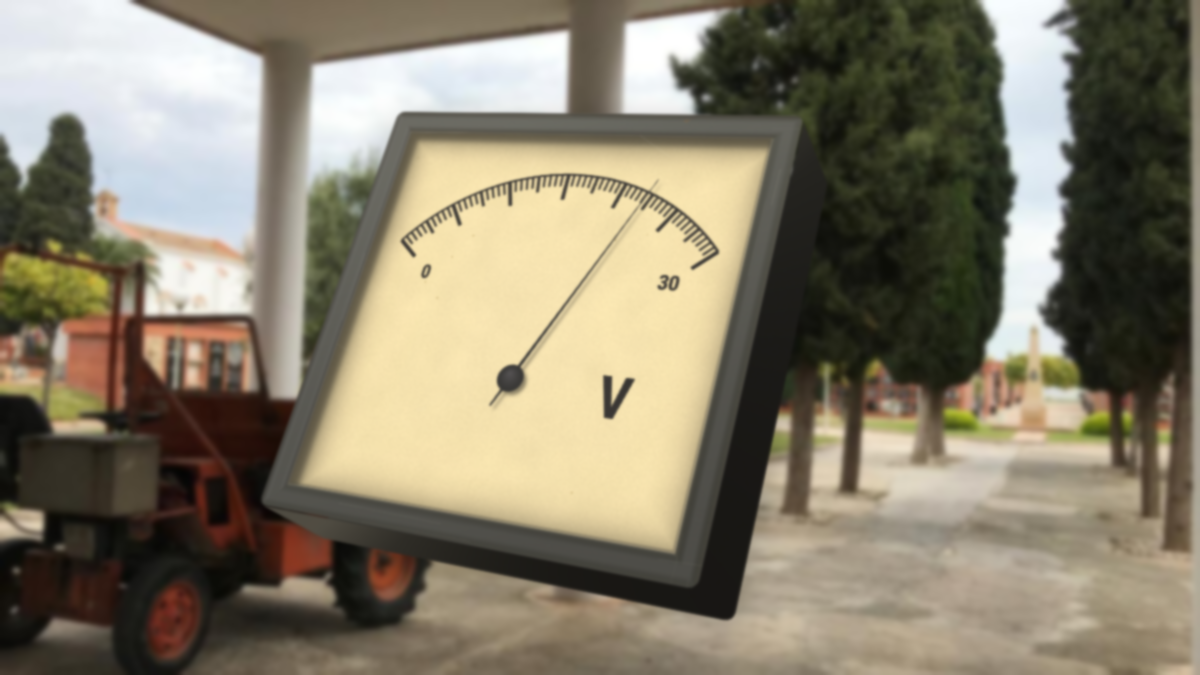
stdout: {"value": 22.5, "unit": "V"}
